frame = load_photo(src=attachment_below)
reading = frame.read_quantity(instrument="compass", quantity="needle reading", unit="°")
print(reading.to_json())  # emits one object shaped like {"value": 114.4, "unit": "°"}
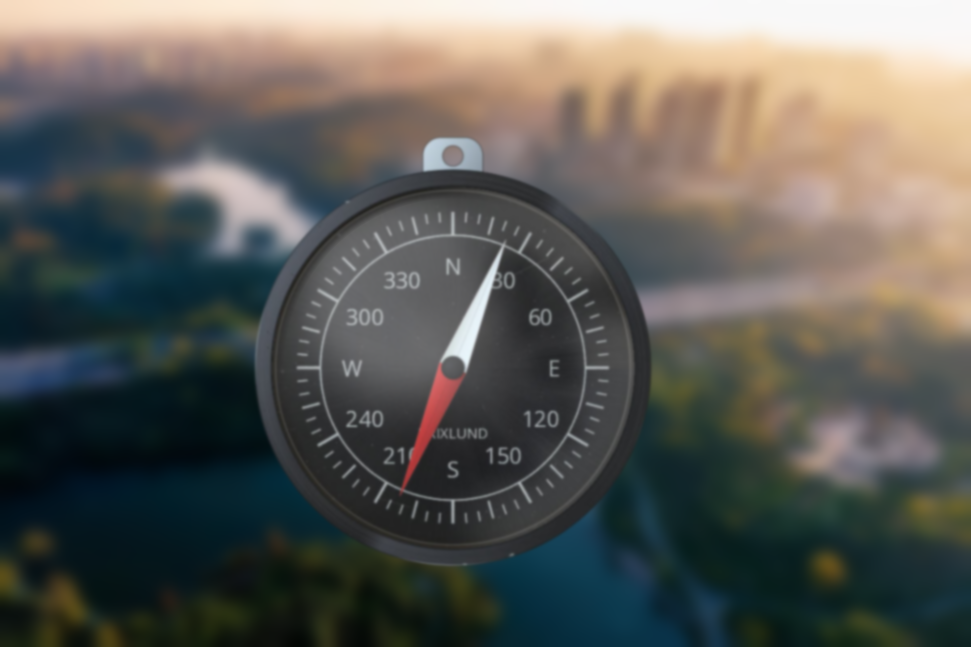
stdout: {"value": 202.5, "unit": "°"}
